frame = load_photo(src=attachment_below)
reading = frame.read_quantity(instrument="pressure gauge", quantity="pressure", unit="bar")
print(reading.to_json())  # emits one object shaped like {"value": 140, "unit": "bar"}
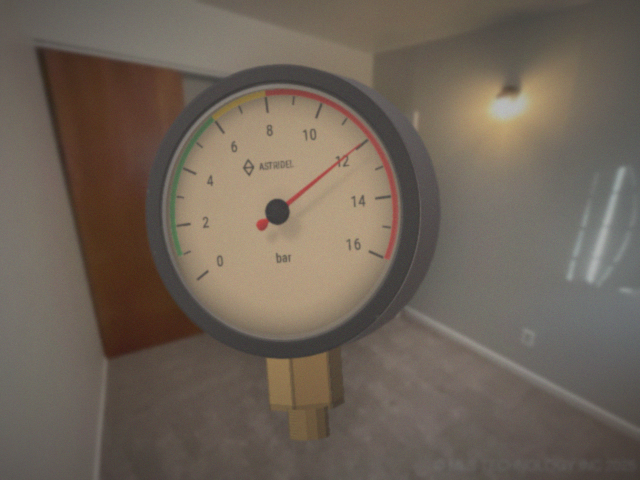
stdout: {"value": 12, "unit": "bar"}
